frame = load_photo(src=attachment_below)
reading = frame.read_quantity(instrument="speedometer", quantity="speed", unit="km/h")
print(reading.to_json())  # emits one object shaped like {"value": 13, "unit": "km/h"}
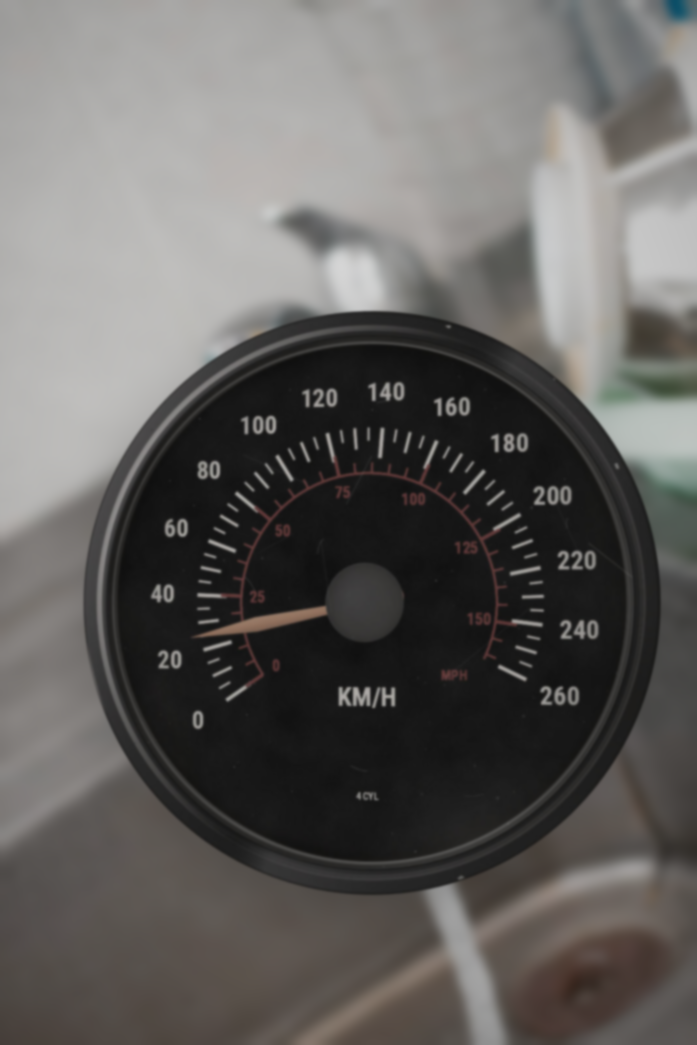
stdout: {"value": 25, "unit": "km/h"}
